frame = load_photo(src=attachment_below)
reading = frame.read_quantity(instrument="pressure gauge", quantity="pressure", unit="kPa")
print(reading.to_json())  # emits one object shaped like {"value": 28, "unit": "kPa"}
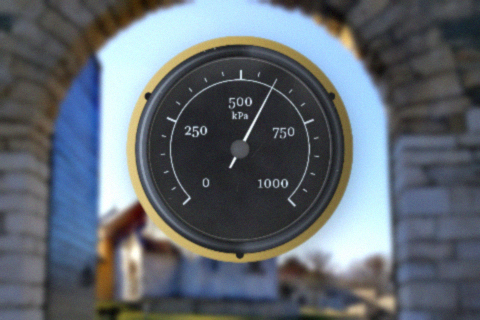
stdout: {"value": 600, "unit": "kPa"}
